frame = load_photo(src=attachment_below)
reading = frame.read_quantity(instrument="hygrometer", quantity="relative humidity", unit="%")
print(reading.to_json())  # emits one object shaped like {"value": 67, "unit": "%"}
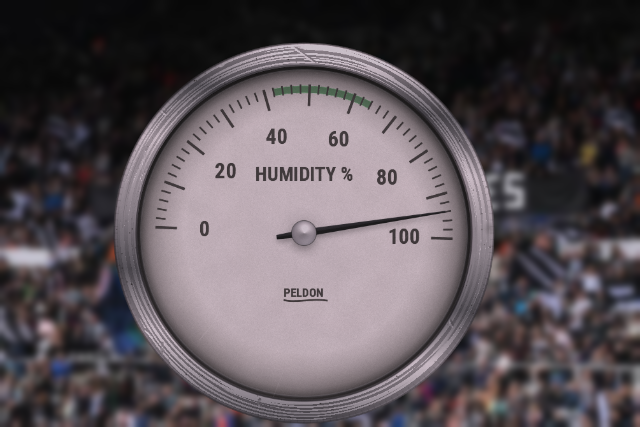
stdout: {"value": 94, "unit": "%"}
